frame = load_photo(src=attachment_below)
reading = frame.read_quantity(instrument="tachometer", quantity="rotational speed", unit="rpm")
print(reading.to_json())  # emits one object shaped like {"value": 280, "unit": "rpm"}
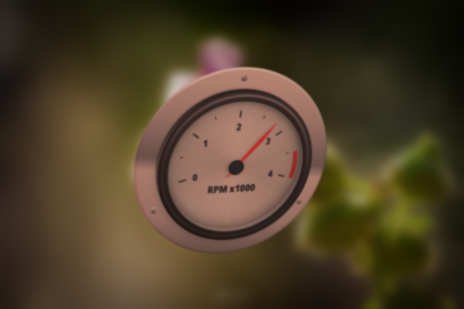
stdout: {"value": 2750, "unit": "rpm"}
